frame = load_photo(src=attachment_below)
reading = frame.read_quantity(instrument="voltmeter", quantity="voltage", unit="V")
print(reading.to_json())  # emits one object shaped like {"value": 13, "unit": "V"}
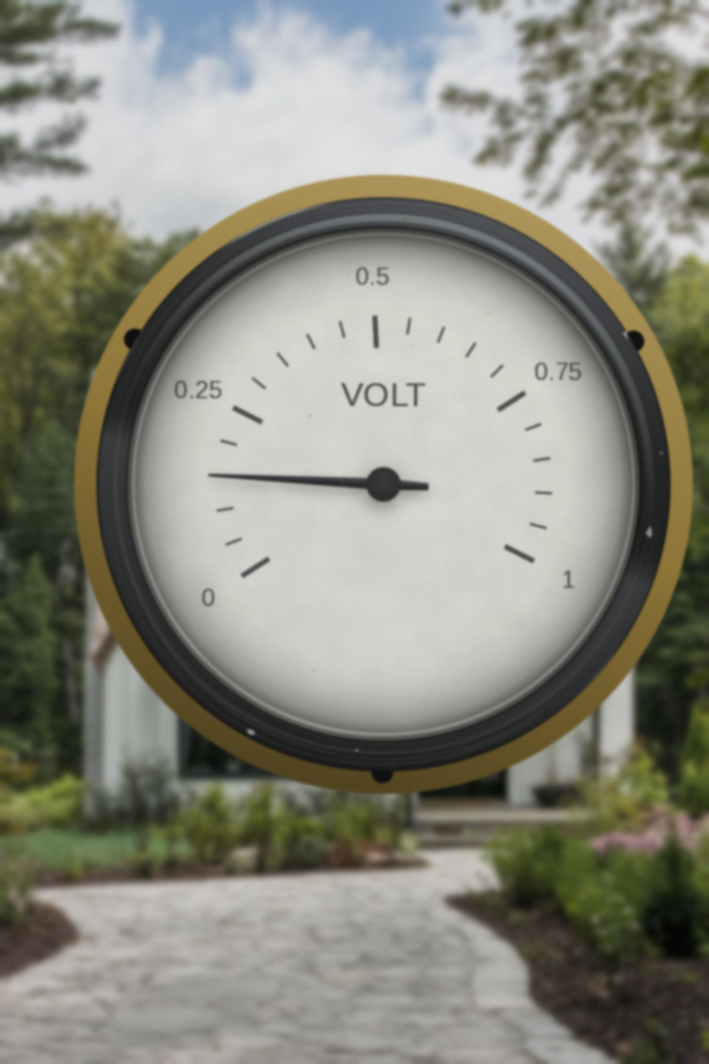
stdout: {"value": 0.15, "unit": "V"}
